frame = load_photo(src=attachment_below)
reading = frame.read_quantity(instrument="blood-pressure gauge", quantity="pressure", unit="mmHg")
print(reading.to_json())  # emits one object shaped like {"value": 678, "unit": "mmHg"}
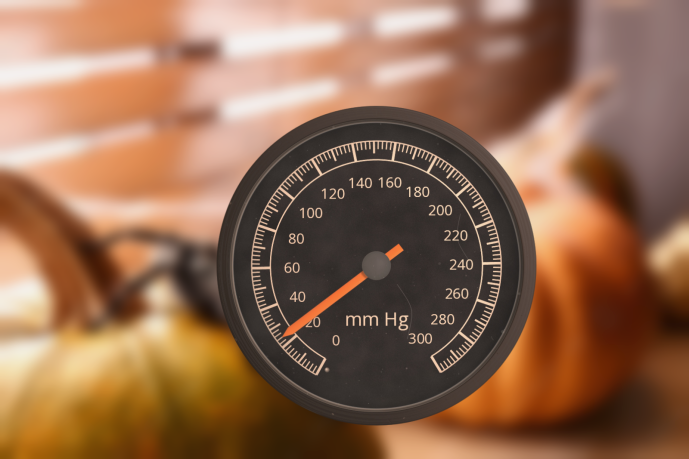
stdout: {"value": 24, "unit": "mmHg"}
